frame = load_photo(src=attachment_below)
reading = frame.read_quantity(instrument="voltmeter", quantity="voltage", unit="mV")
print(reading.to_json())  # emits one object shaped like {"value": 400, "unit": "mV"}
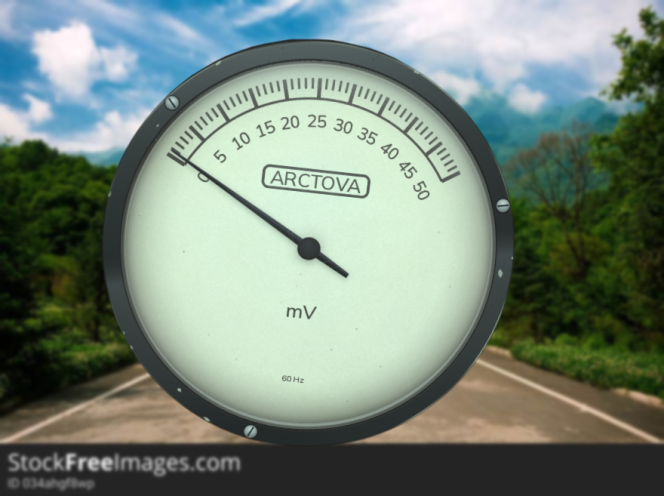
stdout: {"value": 1, "unit": "mV"}
